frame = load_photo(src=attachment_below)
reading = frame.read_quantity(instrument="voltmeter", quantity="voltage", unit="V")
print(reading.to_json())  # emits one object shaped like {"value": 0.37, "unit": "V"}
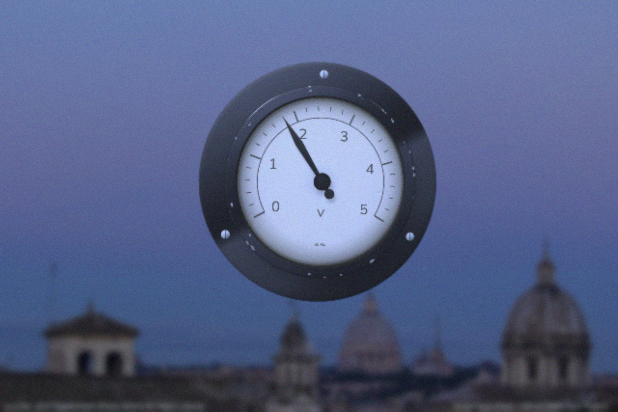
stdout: {"value": 1.8, "unit": "V"}
